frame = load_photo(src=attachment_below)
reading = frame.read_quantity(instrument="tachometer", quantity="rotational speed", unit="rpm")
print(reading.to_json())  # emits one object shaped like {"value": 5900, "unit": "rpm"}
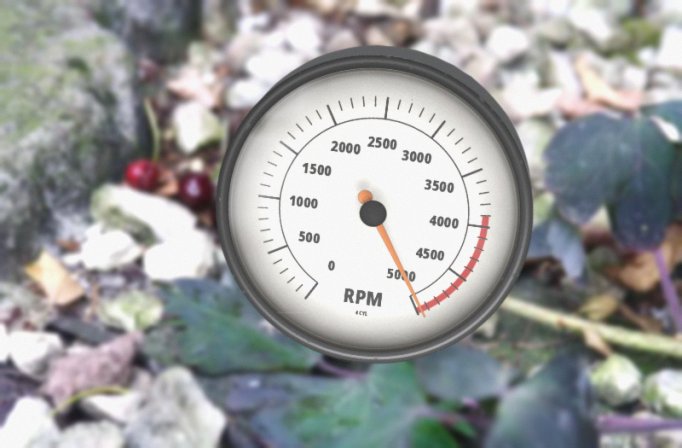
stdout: {"value": 4950, "unit": "rpm"}
